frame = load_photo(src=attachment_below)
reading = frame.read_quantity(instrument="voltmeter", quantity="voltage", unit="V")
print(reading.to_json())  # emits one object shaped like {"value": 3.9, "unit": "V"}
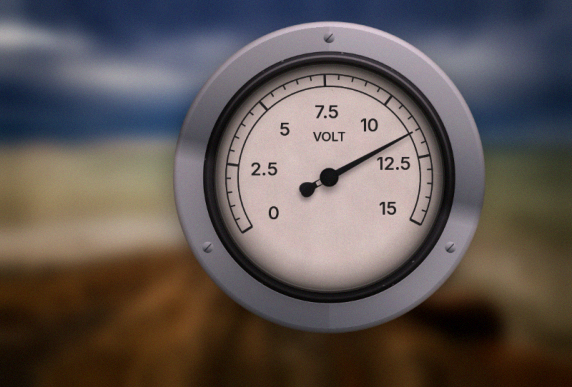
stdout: {"value": 11.5, "unit": "V"}
